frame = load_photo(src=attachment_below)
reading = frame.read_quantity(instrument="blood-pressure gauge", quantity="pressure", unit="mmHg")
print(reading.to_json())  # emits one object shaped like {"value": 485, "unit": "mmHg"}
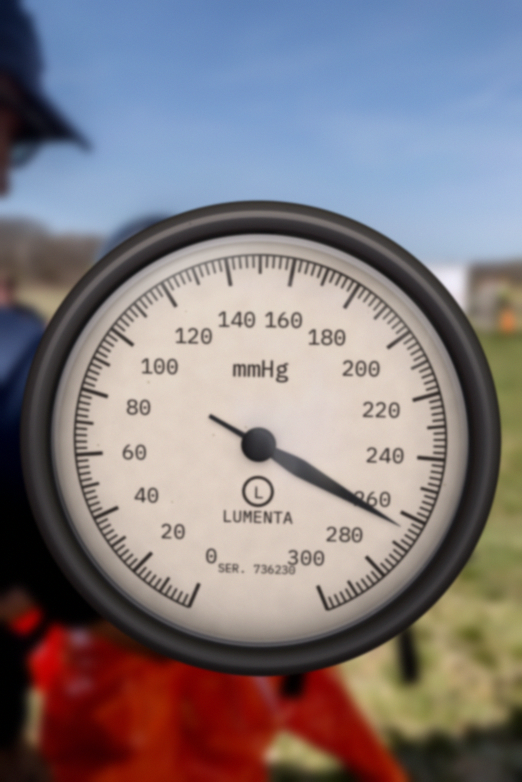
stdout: {"value": 264, "unit": "mmHg"}
